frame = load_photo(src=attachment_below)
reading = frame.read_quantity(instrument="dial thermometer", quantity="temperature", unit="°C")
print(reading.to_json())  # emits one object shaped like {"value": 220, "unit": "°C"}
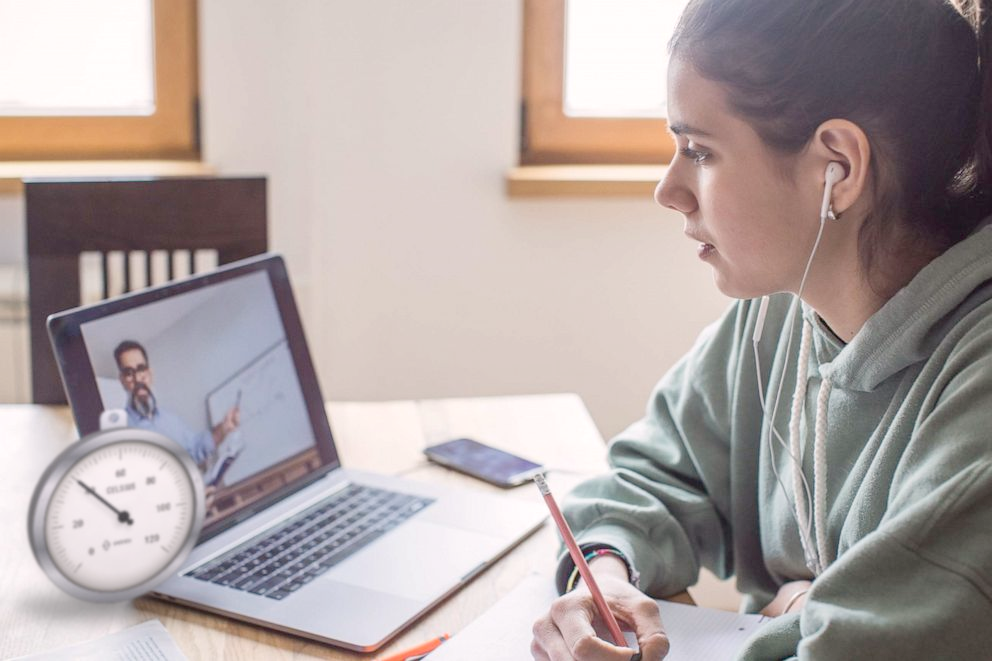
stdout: {"value": 40, "unit": "°C"}
